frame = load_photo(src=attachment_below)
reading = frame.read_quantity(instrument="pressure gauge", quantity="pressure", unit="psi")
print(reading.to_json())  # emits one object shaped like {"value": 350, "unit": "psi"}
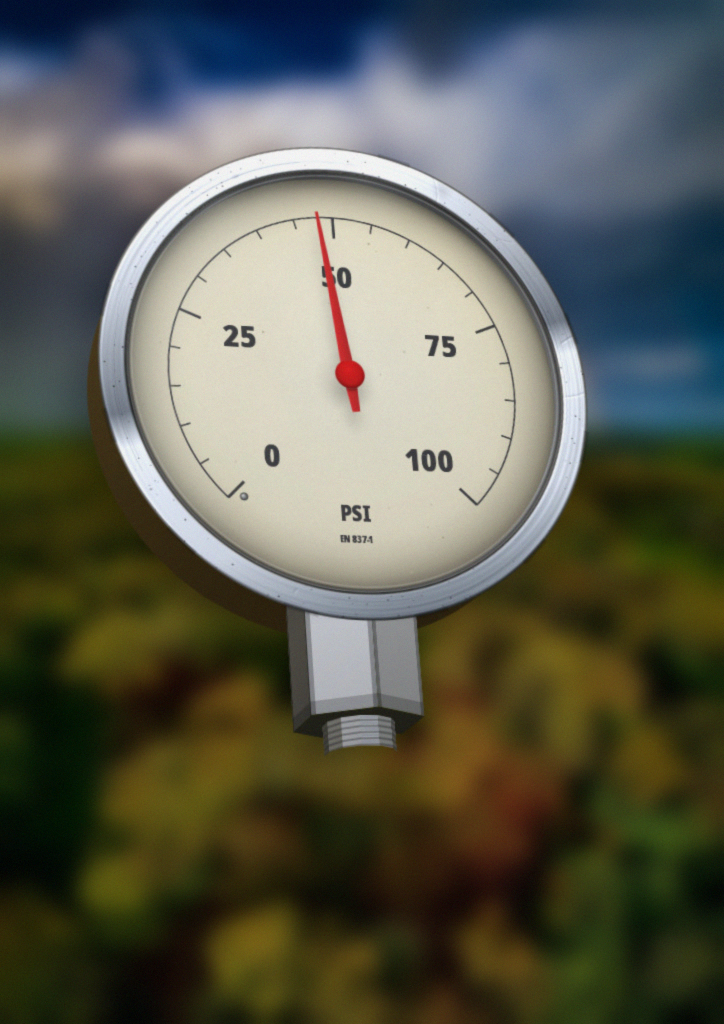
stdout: {"value": 47.5, "unit": "psi"}
